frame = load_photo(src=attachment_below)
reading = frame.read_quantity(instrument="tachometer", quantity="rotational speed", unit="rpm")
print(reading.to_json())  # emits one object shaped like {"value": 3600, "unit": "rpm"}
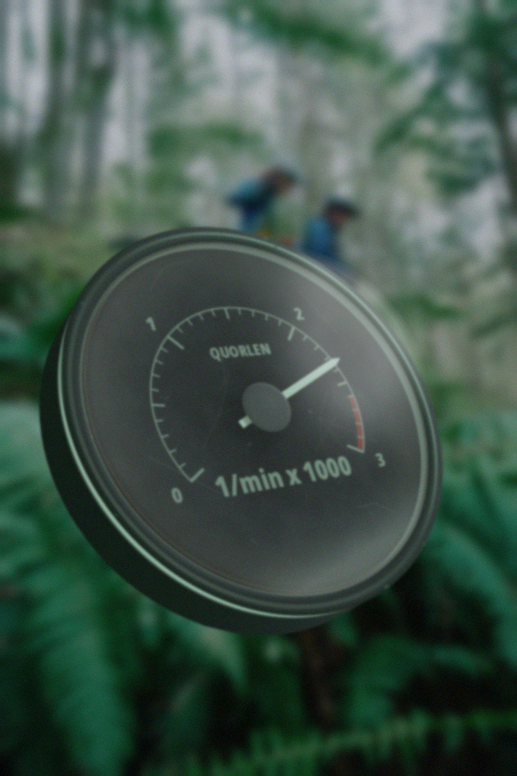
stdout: {"value": 2350, "unit": "rpm"}
